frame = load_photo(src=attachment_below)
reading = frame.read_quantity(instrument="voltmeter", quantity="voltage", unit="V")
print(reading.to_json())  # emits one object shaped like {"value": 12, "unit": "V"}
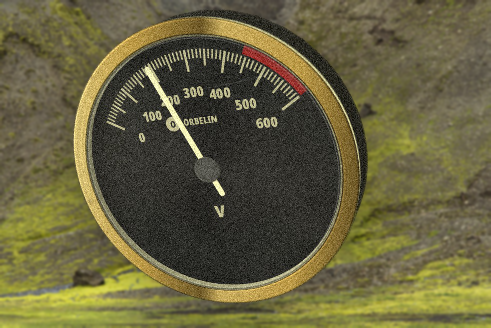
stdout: {"value": 200, "unit": "V"}
